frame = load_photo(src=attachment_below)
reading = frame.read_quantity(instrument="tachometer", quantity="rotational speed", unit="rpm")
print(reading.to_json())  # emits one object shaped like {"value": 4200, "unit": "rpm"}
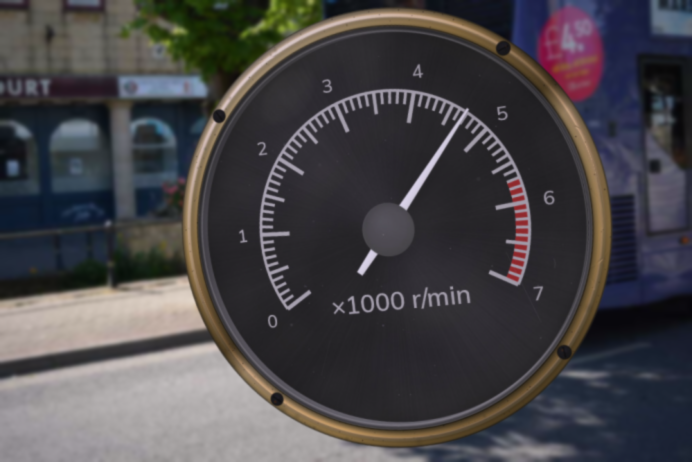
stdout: {"value": 4700, "unit": "rpm"}
